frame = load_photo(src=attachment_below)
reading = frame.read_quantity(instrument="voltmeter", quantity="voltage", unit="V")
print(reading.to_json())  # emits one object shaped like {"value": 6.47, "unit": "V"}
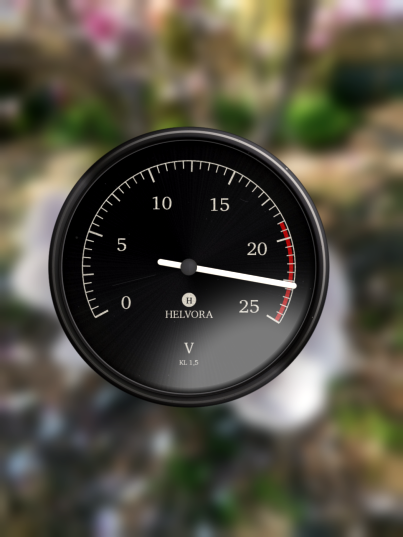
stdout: {"value": 22.75, "unit": "V"}
